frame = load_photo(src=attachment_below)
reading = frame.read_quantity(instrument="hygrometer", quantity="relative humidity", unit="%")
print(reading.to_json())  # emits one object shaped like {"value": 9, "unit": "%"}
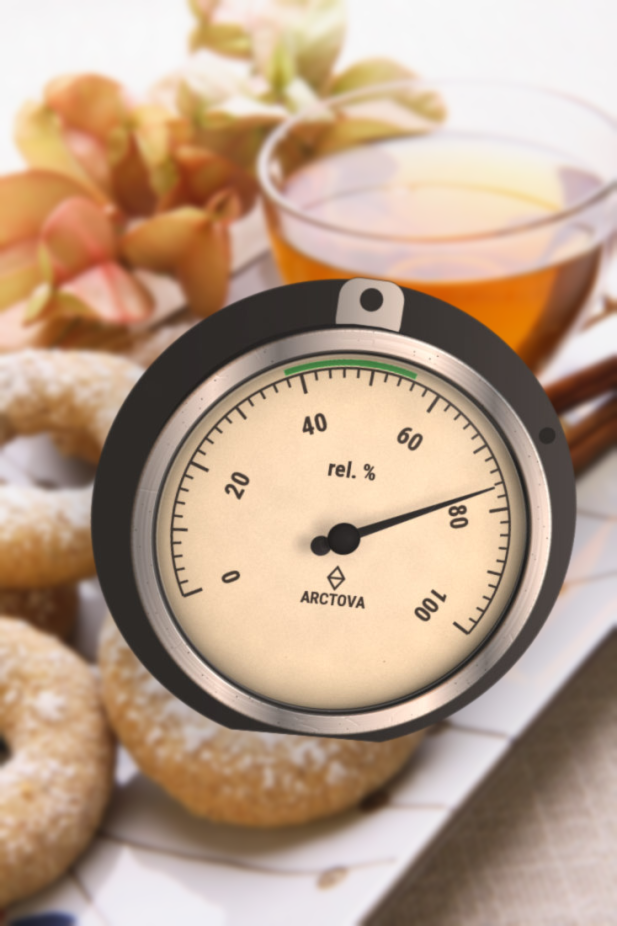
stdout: {"value": 76, "unit": "%"}
